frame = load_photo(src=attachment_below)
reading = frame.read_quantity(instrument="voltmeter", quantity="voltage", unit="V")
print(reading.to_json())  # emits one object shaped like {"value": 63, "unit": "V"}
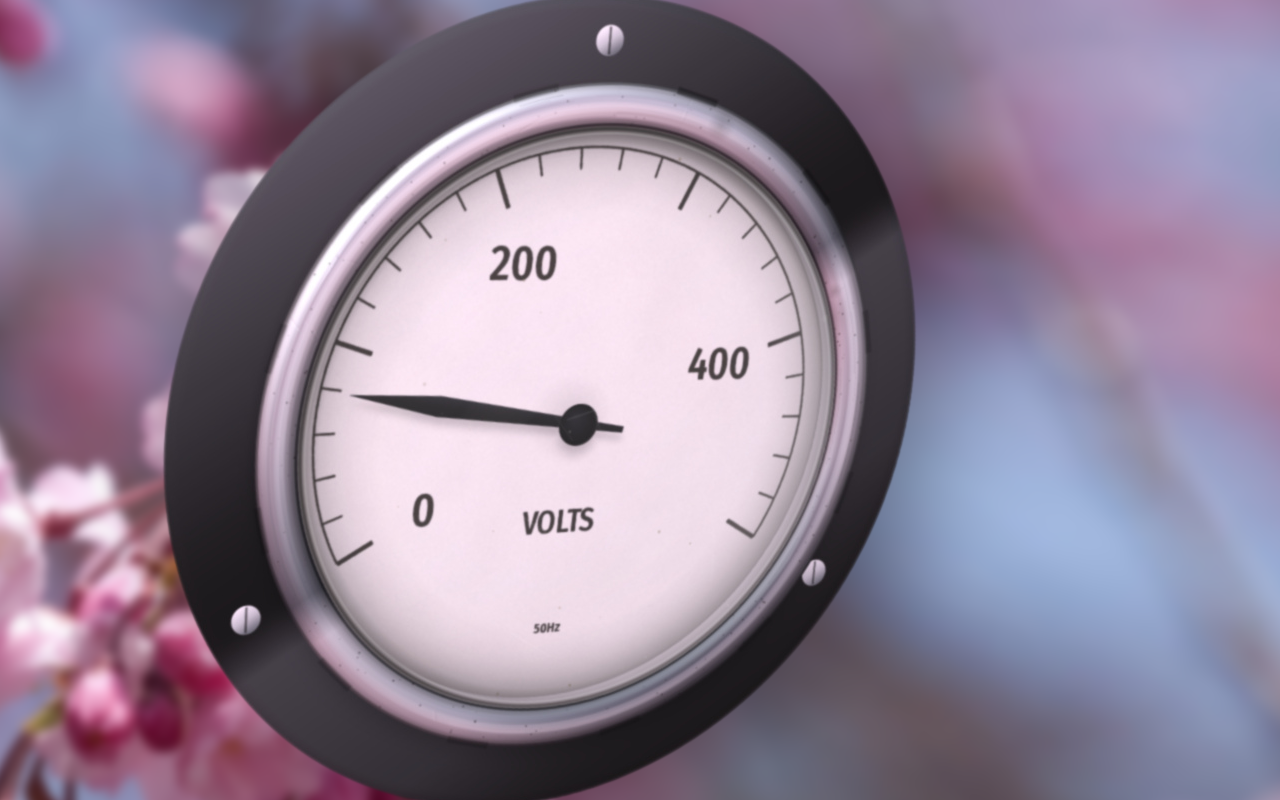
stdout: {"value": 80, "unit": "V"}
